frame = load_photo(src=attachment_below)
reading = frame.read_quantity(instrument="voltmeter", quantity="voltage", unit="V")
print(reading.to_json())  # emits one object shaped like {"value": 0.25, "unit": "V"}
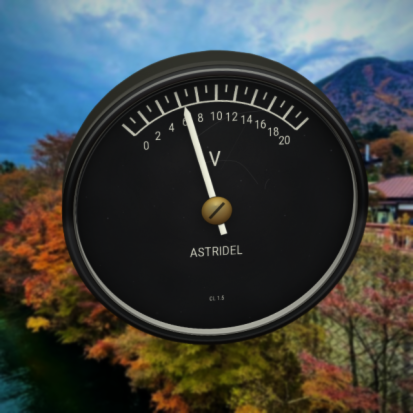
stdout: {"value": 6.5, "unit": "V"}
